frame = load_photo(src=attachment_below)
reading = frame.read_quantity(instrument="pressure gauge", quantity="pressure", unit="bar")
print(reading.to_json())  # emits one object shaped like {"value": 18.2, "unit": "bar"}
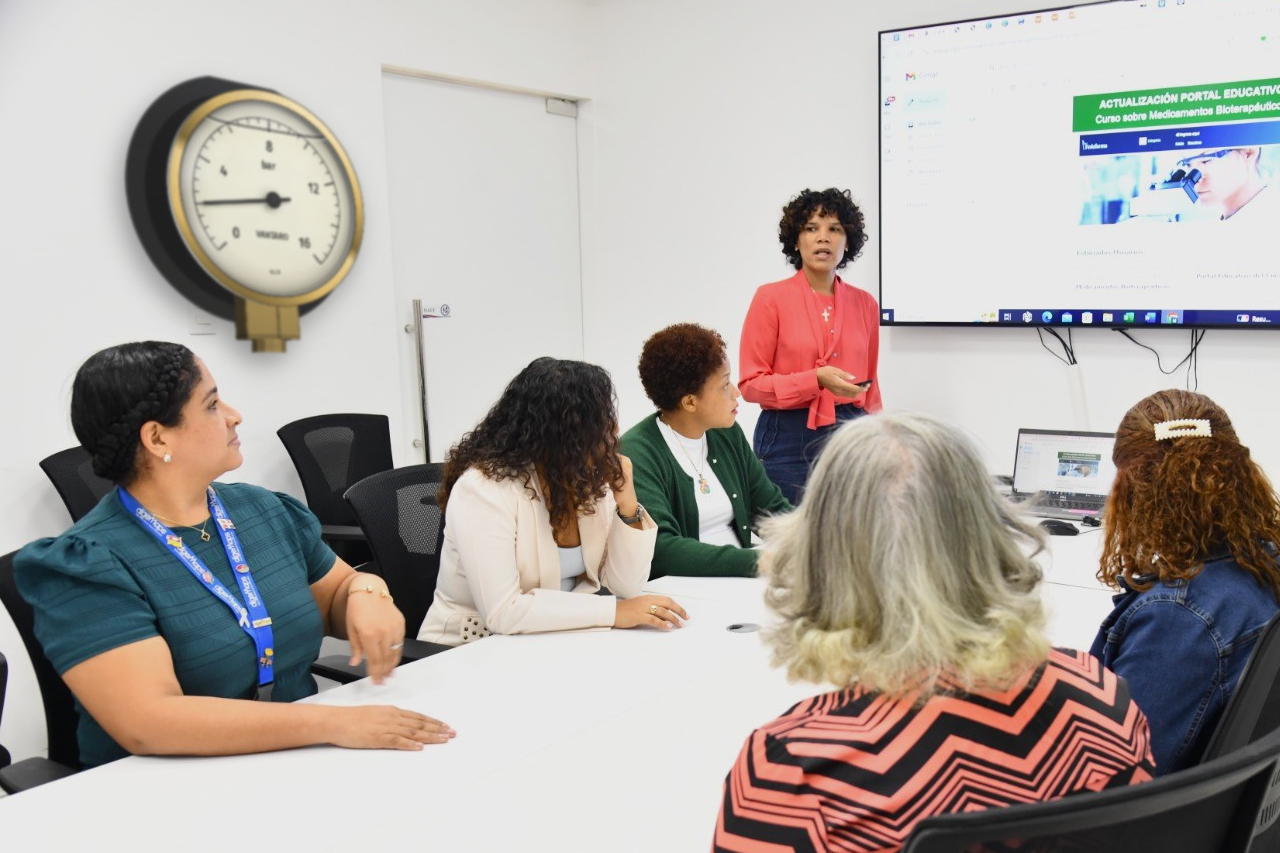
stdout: {"value": 2, "unit": "bar"}
